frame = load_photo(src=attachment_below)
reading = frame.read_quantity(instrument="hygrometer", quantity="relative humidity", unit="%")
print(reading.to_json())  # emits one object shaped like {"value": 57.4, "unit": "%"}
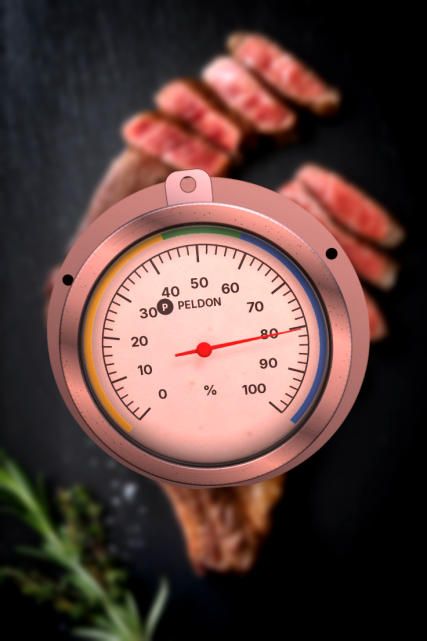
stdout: {"value": 80, "unit": "%"}
